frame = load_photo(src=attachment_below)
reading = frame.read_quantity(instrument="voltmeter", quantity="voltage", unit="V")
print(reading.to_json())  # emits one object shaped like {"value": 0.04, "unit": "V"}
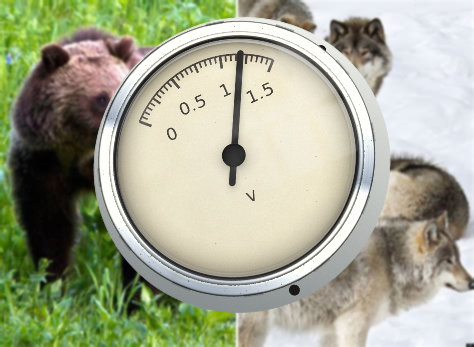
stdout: {"value": 1.2, "unit": "V"}
